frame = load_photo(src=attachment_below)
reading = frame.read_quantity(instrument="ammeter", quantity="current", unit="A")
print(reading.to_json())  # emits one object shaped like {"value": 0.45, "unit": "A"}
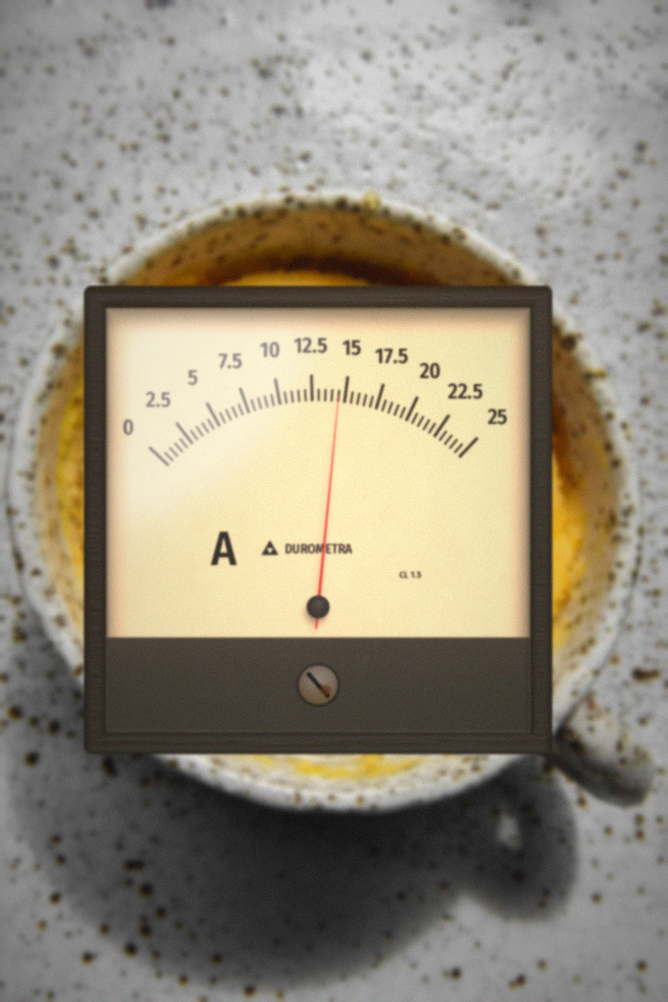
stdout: {"value": 14.5, "unit": "A"}
